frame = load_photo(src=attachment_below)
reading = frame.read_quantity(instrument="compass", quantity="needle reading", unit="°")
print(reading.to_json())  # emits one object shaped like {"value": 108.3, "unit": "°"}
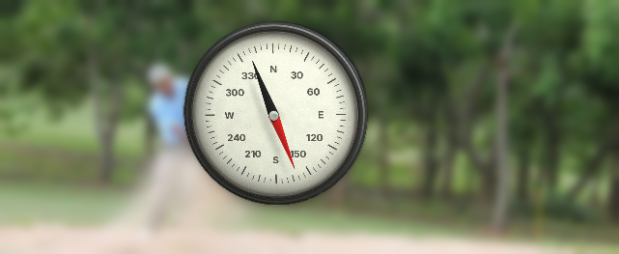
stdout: {"value": 160, "unit": "°"}
